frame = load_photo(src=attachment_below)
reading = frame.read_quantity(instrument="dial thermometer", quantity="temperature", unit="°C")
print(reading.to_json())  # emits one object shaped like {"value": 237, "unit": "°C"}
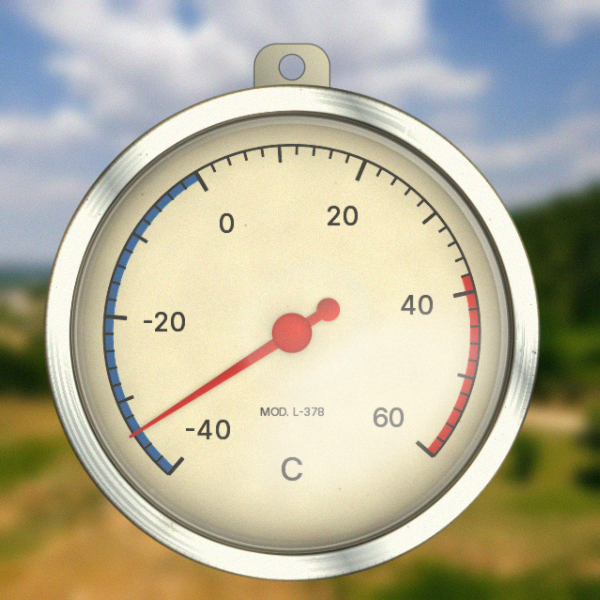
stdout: {"value": -34, "unit": "°C"}
